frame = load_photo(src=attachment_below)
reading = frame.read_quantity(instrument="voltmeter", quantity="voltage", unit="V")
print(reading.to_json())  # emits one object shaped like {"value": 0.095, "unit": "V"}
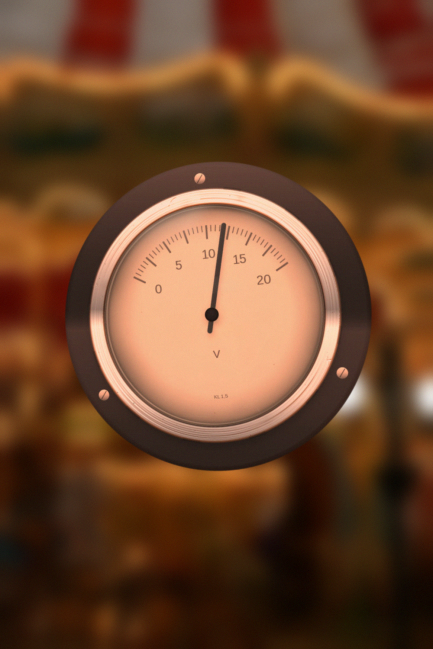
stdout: {"value": 12, "unit": "V"}
